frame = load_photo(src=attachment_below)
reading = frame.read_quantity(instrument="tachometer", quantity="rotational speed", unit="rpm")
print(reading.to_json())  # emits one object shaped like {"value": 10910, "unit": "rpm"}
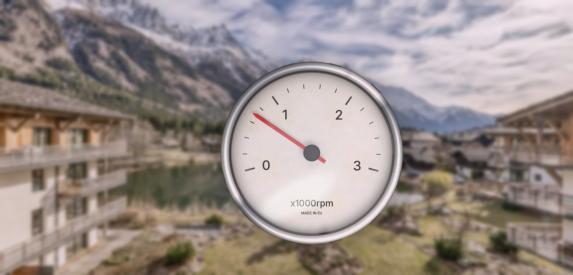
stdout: {"value": 700, "unit": "rpm"}
